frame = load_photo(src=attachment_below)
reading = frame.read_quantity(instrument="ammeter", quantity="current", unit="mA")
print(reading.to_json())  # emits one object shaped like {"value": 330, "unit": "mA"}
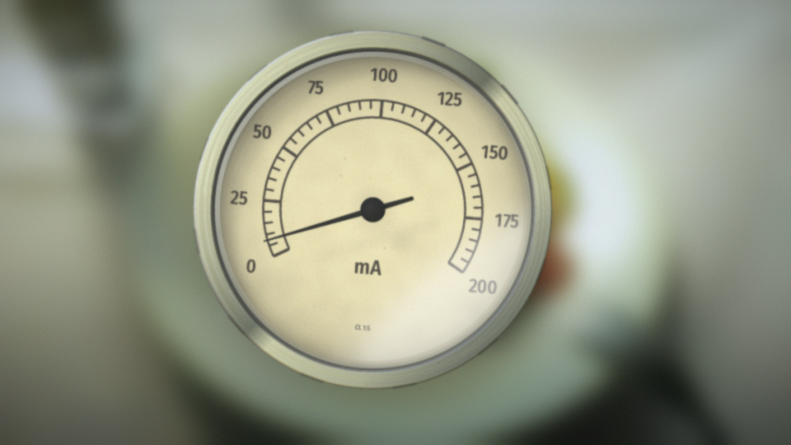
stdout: {"value": 7.5, "unit": "mA"}
